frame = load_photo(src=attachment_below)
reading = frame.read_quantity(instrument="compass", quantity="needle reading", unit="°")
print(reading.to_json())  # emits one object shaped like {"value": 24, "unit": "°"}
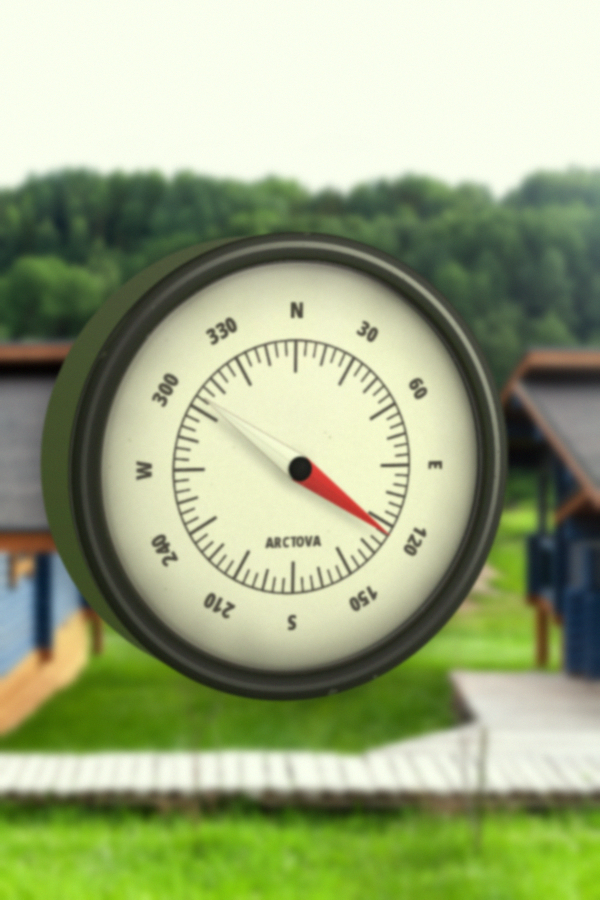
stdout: {"value": 125, "unit": "°"}
